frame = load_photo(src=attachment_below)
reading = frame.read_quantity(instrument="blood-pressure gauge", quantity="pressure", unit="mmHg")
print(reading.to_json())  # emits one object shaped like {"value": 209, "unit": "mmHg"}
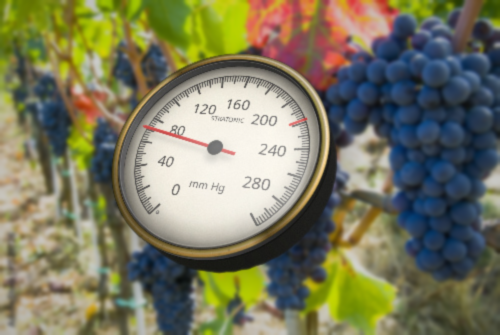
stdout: {"value": 70, "unit": "mmHg"}
